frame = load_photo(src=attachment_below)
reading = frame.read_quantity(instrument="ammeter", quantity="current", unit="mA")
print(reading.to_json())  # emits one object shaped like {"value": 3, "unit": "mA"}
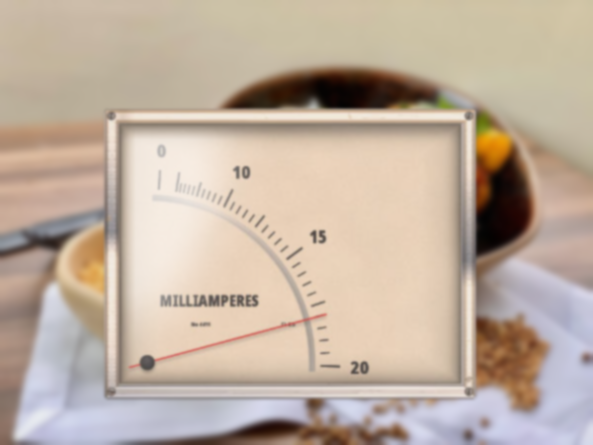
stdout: {"value": 18, "unit": "mA"}
